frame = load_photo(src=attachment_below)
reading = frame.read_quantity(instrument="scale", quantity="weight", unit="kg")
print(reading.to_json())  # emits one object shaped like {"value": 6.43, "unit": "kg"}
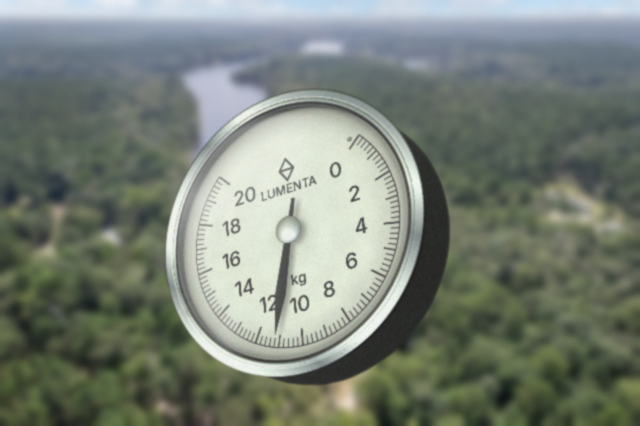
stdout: {"value": 11, "unit": "kg"}
